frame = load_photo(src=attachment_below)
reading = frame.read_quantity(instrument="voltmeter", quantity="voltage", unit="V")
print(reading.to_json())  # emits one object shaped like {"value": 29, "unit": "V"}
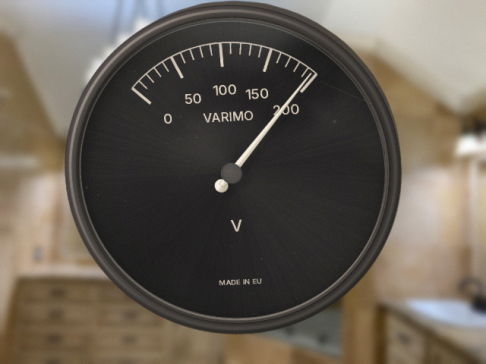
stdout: {"value": 195, "unit": "V"}
